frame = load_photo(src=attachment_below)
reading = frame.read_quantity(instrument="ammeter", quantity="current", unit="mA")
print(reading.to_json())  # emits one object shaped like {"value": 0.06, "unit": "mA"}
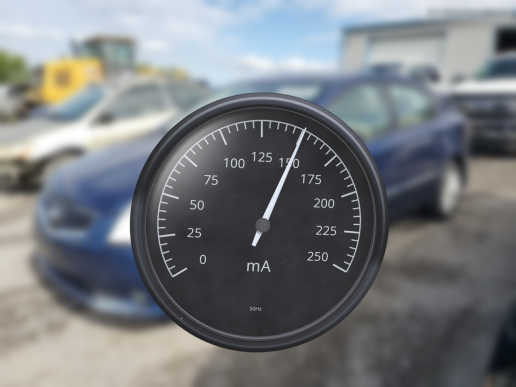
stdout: {"value": 150, "unit": "mA"}
